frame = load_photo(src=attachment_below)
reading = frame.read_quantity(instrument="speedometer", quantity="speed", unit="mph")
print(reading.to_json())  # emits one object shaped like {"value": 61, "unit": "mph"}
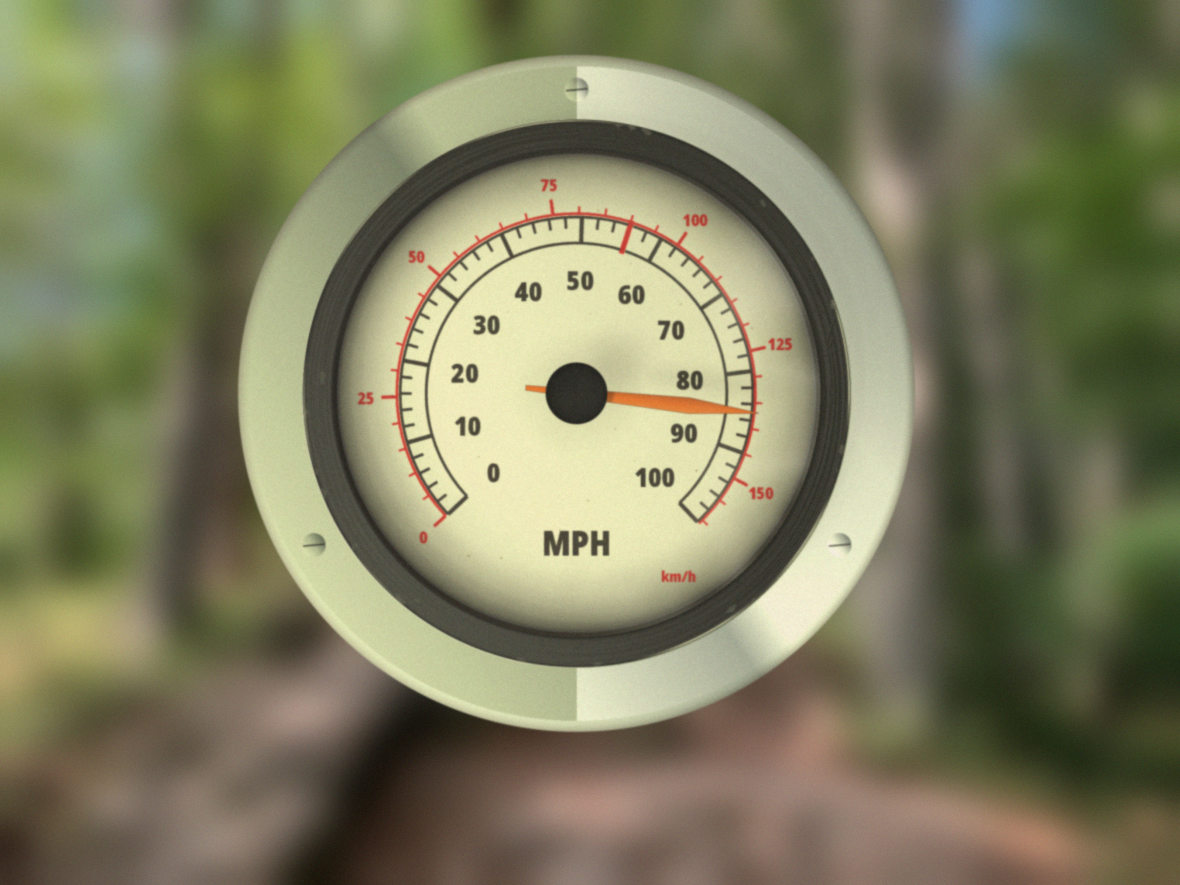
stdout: {"value": 85, "unit": "mph"}
